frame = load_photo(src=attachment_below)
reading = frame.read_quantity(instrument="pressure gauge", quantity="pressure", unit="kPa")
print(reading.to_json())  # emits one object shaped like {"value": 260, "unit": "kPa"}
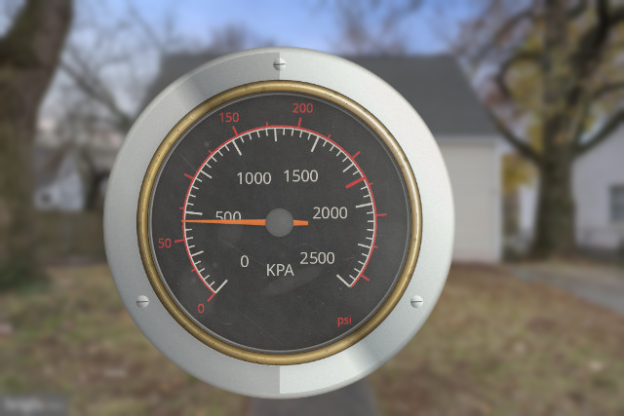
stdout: {"value": 450, "unit": "kPa"}
